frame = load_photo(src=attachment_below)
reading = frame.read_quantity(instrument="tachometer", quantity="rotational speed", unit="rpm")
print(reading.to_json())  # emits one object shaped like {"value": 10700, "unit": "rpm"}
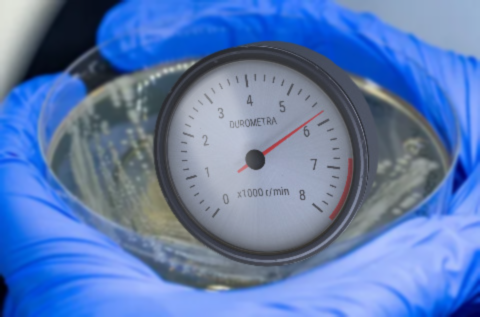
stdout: {"value": 5800, "unit": "rpm"}
